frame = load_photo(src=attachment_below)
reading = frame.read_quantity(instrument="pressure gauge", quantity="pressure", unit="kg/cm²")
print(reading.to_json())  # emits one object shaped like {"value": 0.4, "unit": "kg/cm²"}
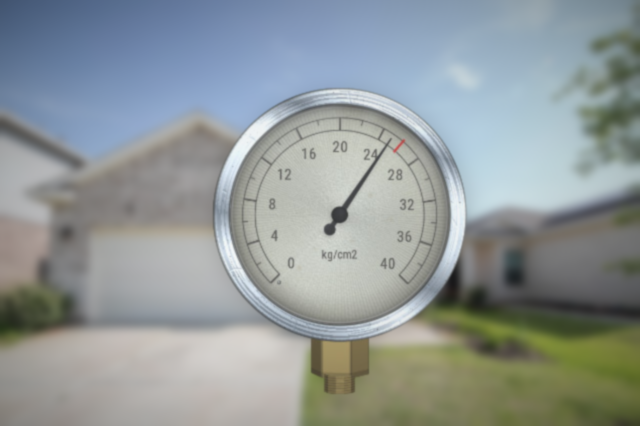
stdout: {"value": 25, "unit": "kg/cm²"}
